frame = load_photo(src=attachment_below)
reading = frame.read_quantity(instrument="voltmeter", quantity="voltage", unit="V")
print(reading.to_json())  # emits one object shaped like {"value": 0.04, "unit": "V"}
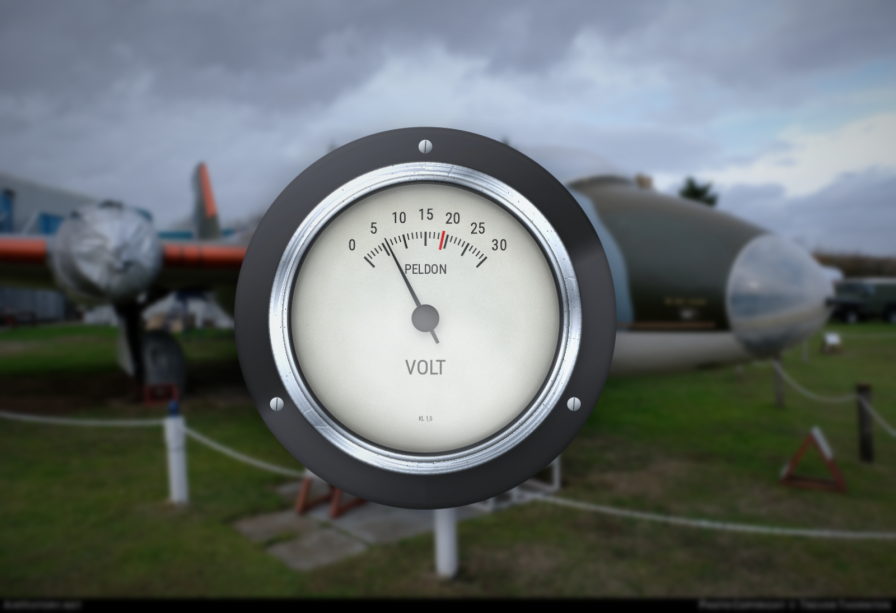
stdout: {"value": 6, "unit": "V"}
